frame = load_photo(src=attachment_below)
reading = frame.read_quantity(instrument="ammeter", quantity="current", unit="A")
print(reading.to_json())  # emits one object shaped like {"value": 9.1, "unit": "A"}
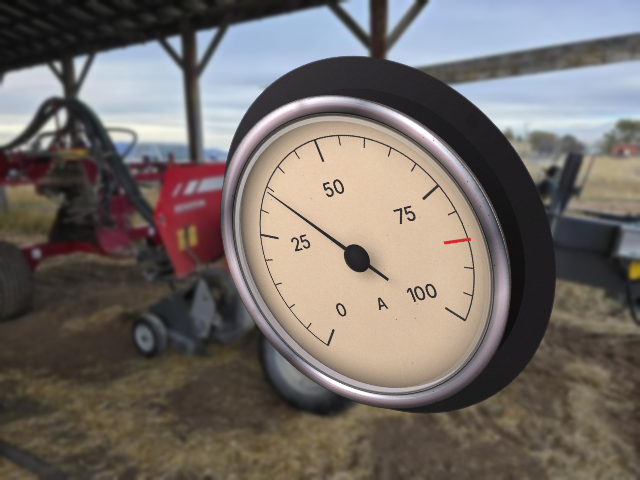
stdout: {"value": 35, "unit": "A"}
